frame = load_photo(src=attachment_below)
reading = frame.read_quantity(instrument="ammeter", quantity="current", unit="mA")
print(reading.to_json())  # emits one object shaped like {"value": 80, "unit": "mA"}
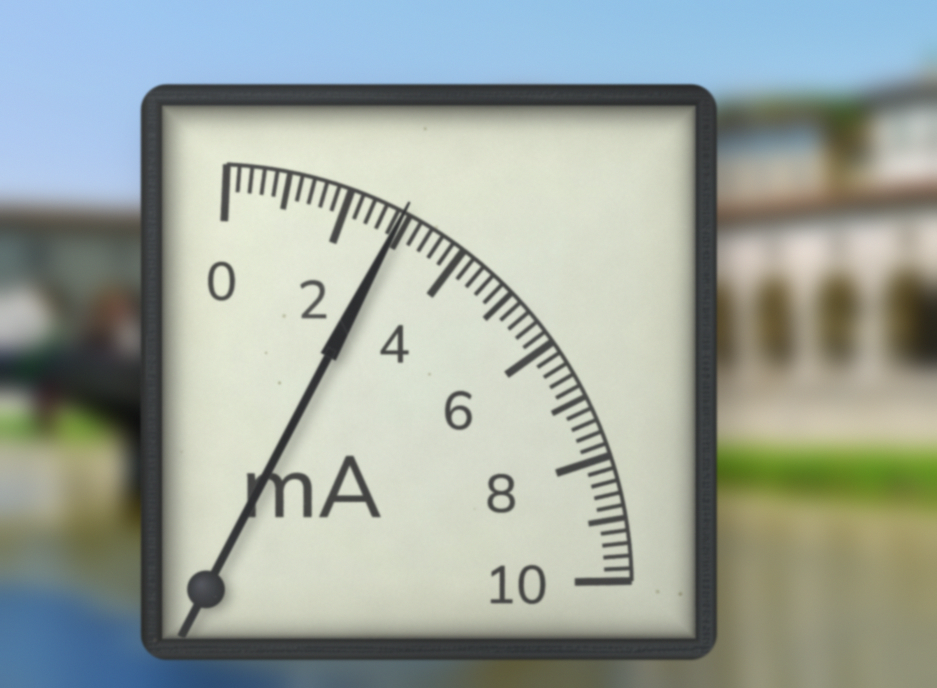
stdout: {"value": 2.9, "unit": "mA"}
